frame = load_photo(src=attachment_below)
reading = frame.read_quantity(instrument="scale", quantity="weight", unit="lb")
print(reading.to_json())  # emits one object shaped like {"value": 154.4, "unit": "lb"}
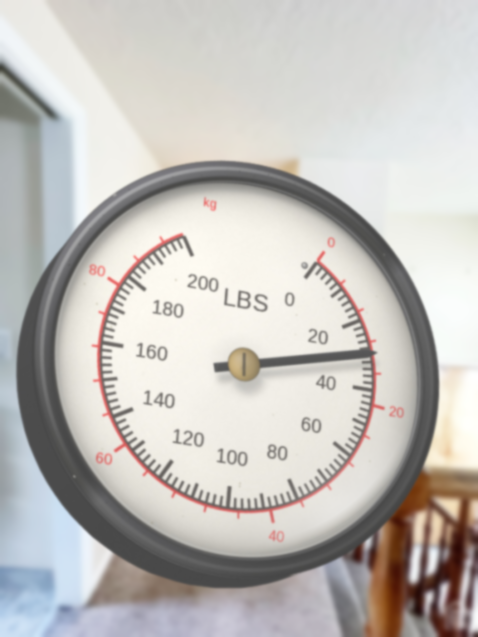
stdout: {"value": 30, "unit": "lb"}
